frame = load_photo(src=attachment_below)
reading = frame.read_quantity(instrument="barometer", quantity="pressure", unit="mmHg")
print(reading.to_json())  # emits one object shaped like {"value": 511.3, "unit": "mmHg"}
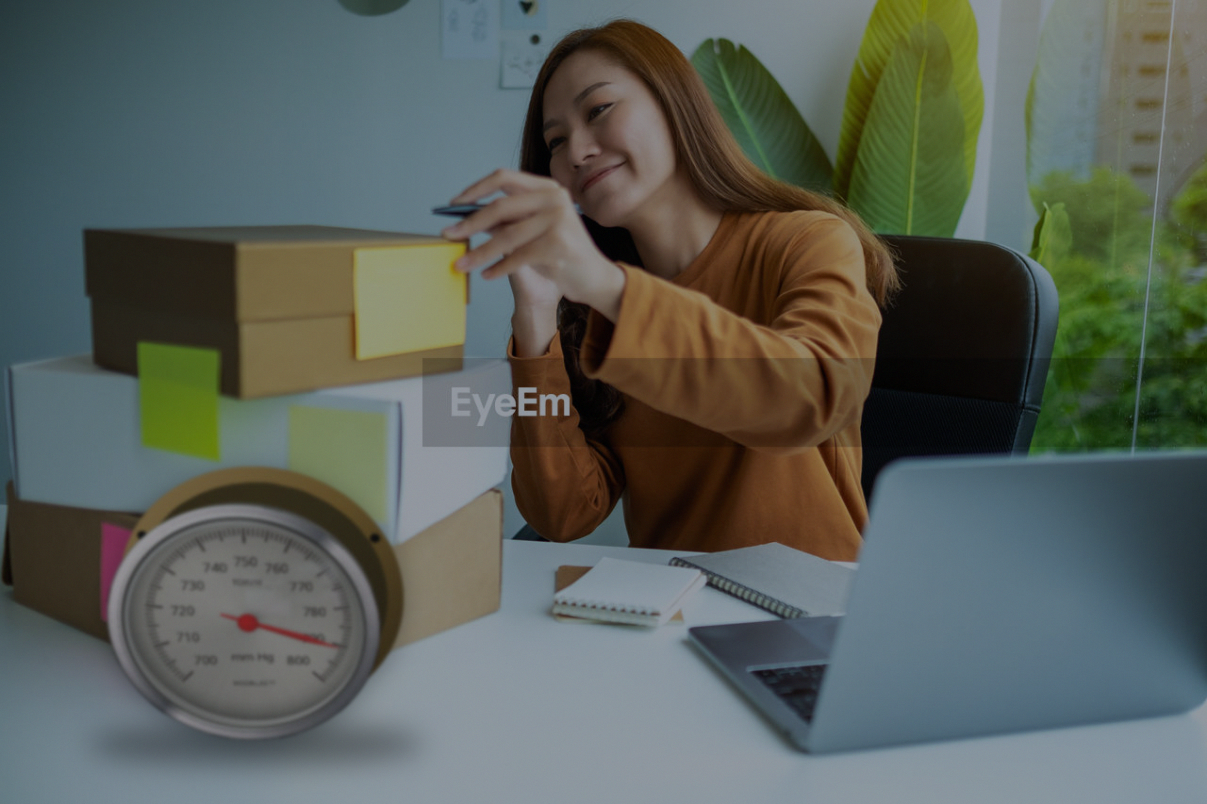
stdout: {"value": 790, "unit": "mmHg"}
